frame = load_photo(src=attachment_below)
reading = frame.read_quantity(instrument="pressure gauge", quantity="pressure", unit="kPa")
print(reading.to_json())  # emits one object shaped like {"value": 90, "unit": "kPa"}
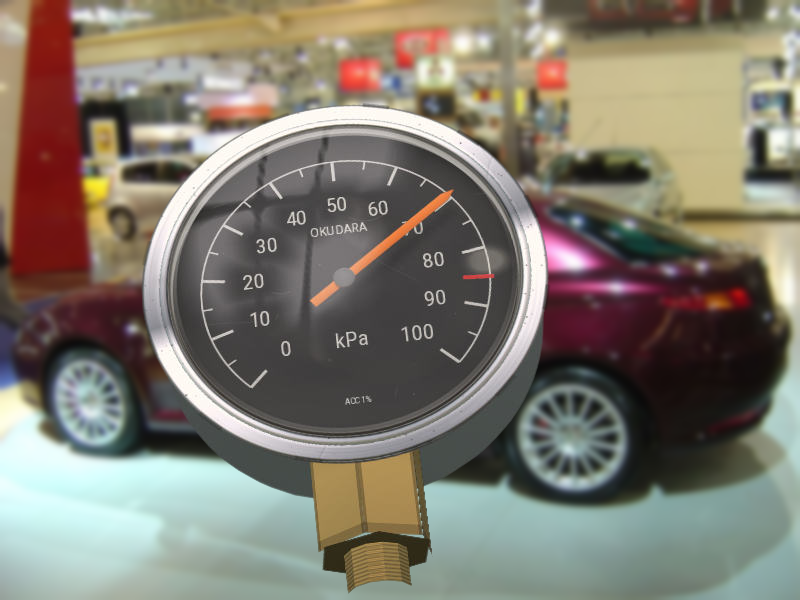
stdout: {"value": 70, "unit": "kPa"}
